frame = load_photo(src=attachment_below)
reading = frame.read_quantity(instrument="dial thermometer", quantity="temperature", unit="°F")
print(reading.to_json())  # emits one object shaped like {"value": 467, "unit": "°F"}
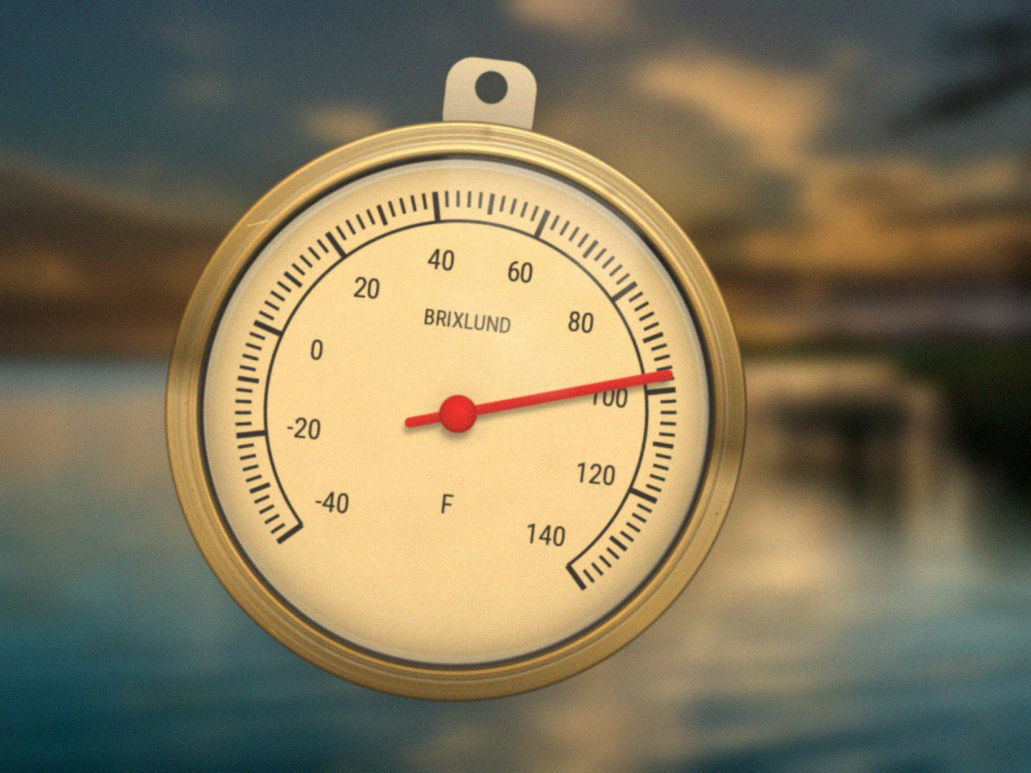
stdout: {"value": 97, "unit": "°F"}
